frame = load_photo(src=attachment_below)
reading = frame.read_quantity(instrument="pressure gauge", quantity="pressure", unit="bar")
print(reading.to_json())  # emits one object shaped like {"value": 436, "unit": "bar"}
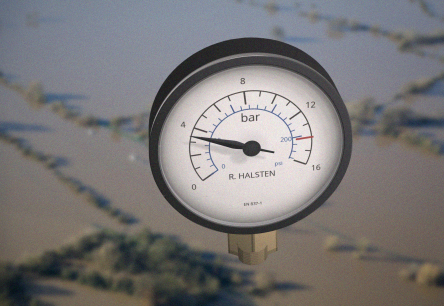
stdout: {"value": 3.5, "unit": "bar"}
